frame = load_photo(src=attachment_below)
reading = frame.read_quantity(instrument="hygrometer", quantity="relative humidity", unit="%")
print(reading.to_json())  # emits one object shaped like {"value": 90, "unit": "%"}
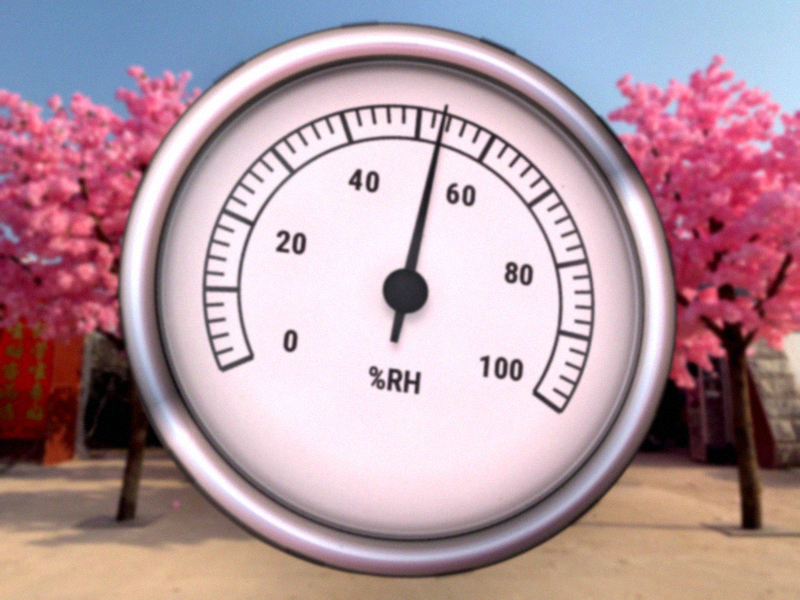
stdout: {"value": 53, "unit": "%"}
